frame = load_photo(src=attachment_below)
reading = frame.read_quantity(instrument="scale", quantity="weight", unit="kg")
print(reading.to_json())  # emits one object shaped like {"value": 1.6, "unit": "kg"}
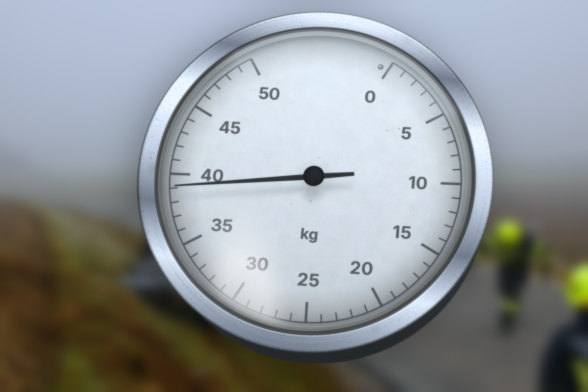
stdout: {"value": 39, "unit": "kg"}
